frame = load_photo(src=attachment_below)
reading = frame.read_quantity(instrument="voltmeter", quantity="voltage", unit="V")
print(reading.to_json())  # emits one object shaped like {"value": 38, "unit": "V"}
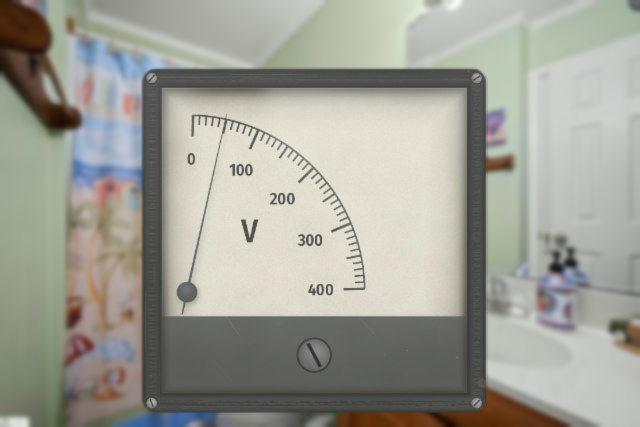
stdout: {"value": 50, "unit": "V"}
